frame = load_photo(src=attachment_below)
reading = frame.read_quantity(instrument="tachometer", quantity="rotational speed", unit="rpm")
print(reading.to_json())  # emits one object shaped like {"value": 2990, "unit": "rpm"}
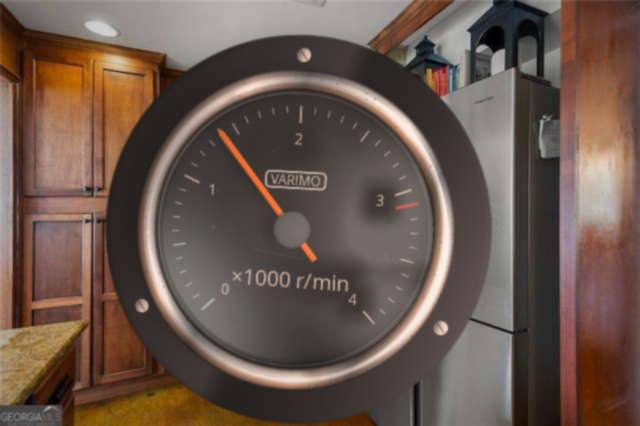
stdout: {"value": 1400, "unit": "rpm"}
